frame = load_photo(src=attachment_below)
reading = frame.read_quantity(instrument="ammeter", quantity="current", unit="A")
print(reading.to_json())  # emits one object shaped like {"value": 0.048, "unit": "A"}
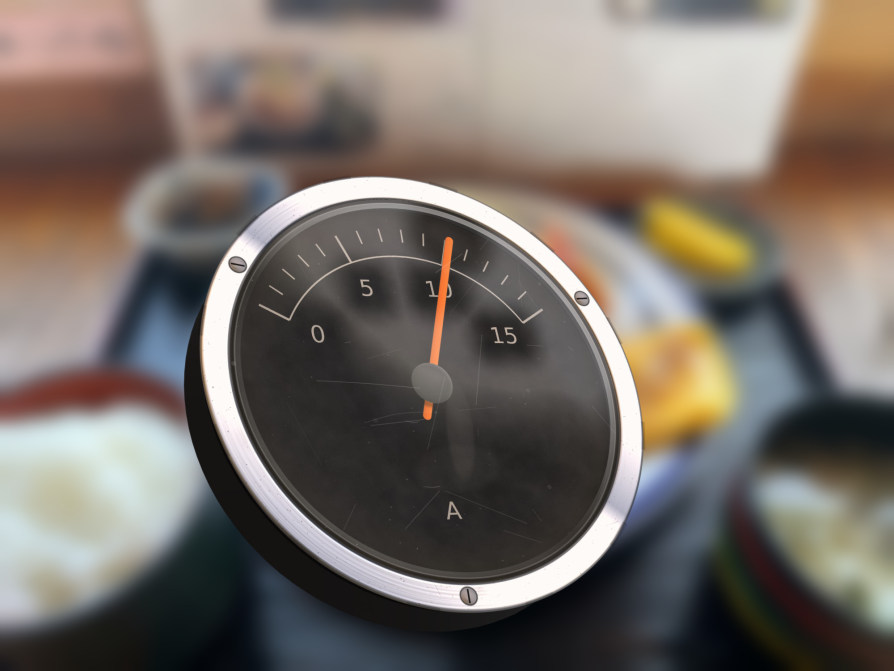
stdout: {"value": 10, "unit": "A"}
